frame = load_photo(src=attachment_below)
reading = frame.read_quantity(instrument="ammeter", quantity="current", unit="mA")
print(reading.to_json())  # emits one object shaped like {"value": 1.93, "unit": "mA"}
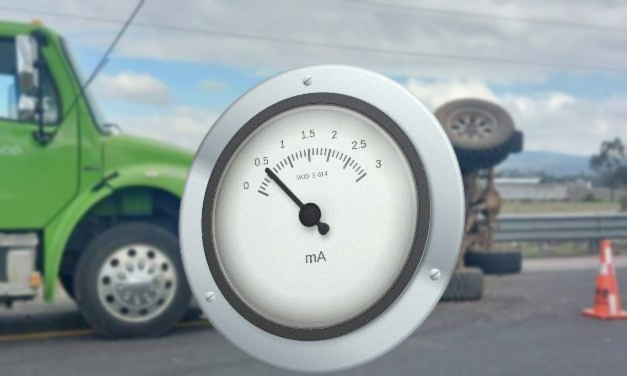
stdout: {"value": 0.5, "unit": "mA"}
